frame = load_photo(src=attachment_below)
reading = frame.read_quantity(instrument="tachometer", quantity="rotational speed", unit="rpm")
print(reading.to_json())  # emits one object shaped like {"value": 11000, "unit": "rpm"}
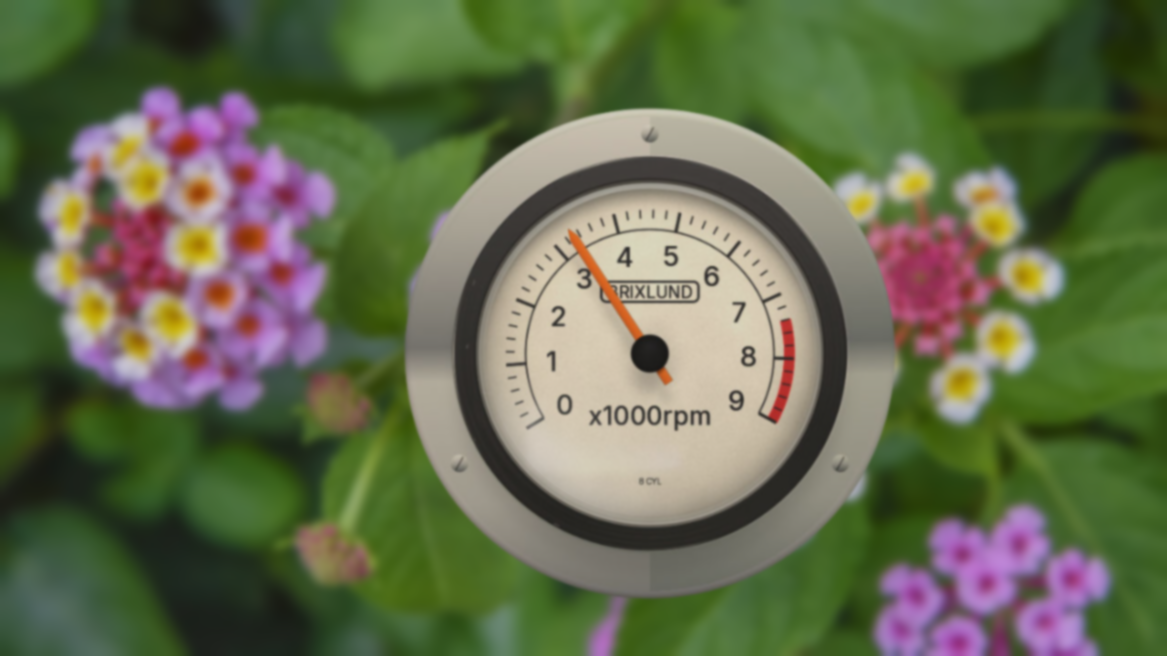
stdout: {"value": 3300, "unit": "rpm"}
